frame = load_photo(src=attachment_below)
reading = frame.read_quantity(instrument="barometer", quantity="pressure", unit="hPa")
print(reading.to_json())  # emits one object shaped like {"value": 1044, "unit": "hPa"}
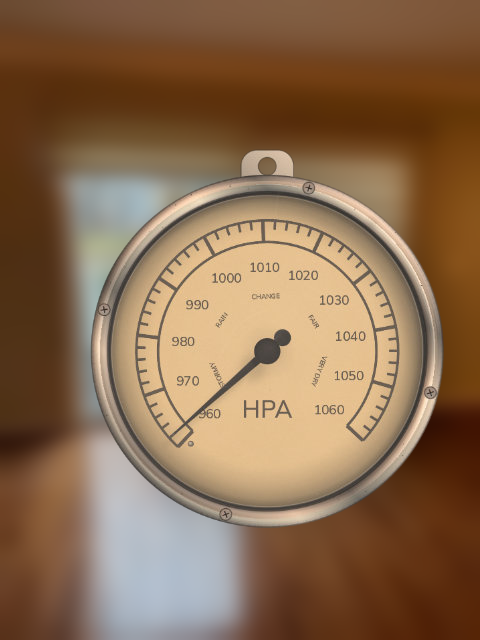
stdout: {"value": 962, "unit": "hPa"}
